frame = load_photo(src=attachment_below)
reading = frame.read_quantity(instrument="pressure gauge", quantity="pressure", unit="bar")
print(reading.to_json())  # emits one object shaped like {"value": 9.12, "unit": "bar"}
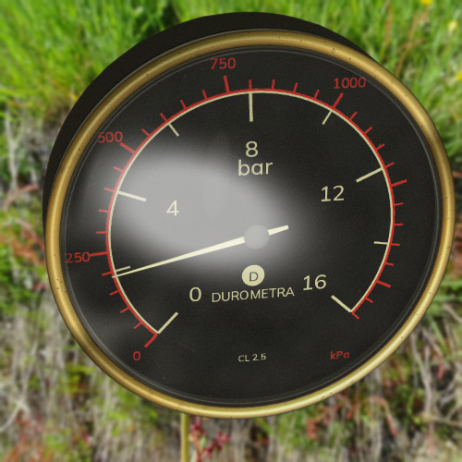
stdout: {"value": 2, "unit": "bar"}
